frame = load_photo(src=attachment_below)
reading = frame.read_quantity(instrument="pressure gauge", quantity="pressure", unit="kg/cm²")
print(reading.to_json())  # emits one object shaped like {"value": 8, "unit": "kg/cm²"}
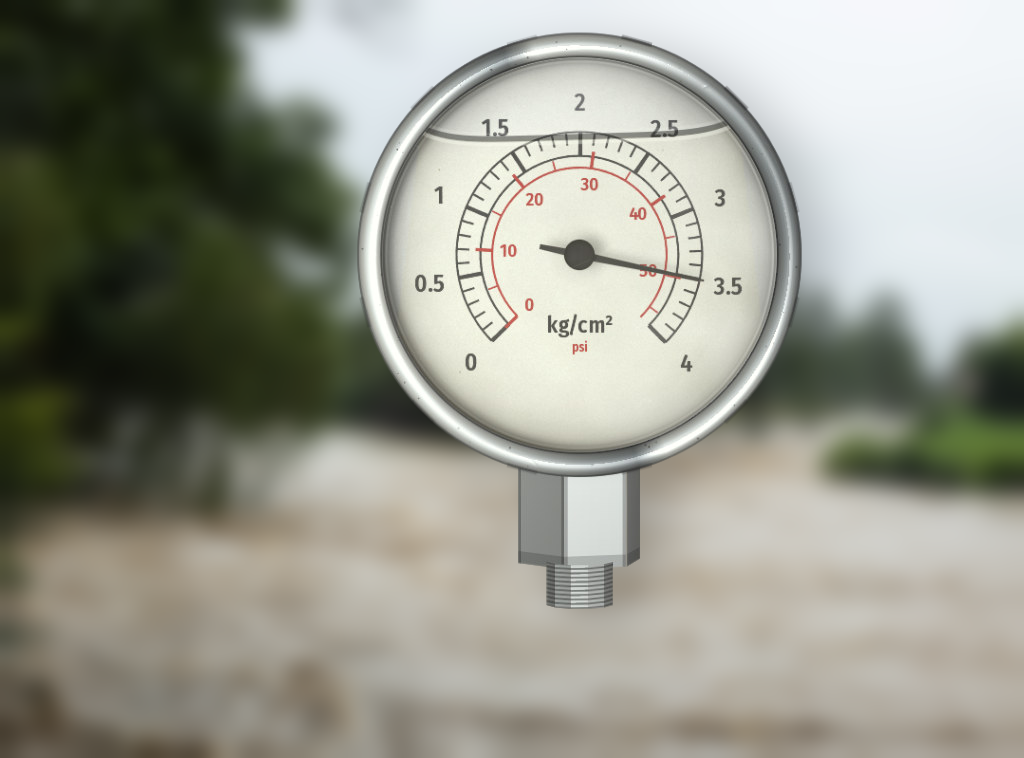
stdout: {"value": 3.5, "unit": "kg/cm²"}
